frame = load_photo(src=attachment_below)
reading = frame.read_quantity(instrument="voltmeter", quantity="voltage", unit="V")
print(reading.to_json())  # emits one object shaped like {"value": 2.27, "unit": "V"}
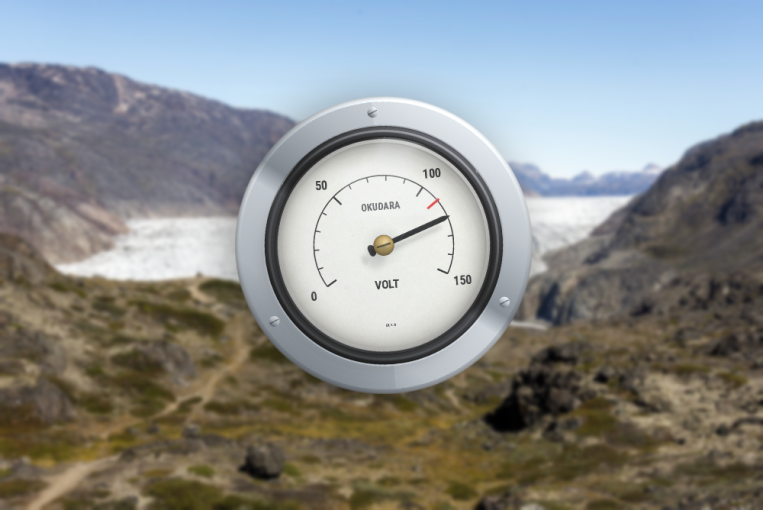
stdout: {"value": 120, "unit": "V"}
